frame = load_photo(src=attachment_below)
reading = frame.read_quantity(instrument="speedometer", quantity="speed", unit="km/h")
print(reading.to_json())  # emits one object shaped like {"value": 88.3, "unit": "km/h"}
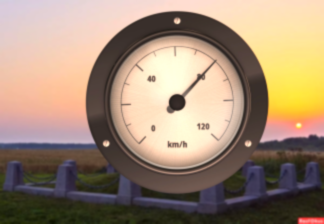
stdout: {"value": 80, "unit": "km/h"}
